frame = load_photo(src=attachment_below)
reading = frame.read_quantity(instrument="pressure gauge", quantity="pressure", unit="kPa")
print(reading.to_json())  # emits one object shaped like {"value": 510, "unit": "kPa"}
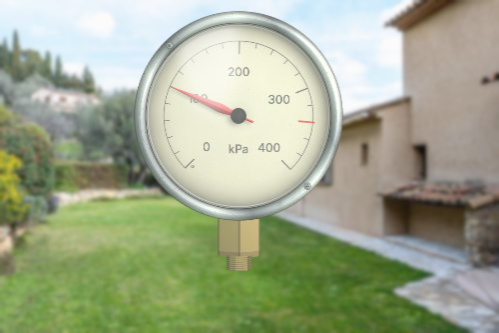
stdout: {"value": 100, "unit": "kPa"}
